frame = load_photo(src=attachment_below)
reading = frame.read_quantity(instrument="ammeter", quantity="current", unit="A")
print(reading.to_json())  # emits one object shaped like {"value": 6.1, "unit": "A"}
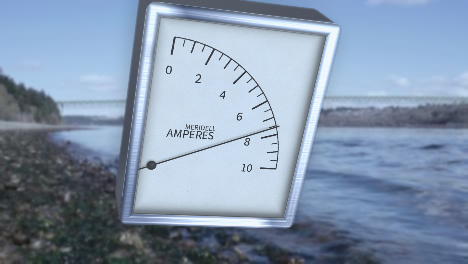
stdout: {"value": 7.5, "unit": "A"}
